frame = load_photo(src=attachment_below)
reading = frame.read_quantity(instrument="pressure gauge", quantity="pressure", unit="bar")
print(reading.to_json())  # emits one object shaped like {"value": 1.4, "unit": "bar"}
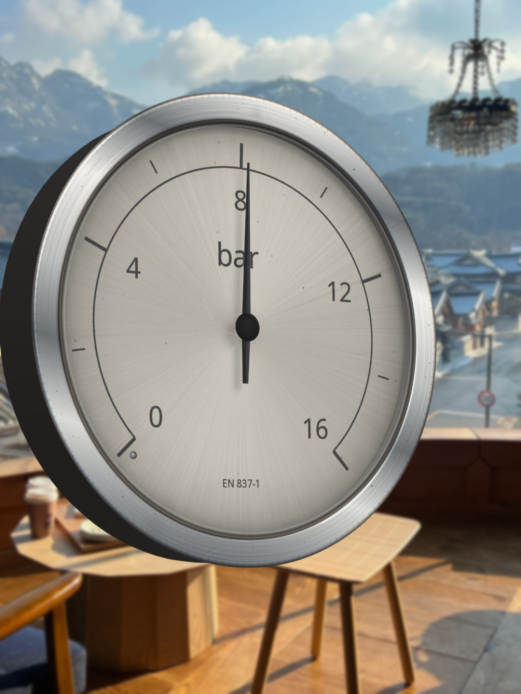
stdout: {"value": 8, "unit": "bar"}
